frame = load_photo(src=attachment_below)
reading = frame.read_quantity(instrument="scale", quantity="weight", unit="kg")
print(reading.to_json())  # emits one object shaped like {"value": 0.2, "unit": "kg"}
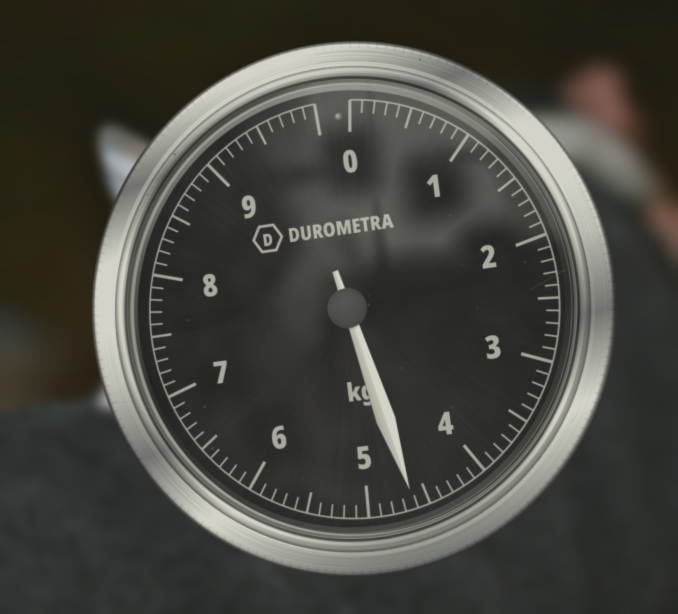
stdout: {"value": 4.6, "unit": "kg"}
